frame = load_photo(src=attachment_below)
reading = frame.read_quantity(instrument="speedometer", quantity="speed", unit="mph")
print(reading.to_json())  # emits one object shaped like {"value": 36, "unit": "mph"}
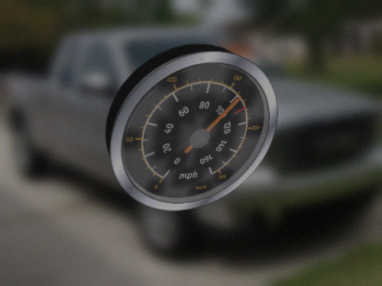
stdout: {"value": 100, "unit": "mph"}
